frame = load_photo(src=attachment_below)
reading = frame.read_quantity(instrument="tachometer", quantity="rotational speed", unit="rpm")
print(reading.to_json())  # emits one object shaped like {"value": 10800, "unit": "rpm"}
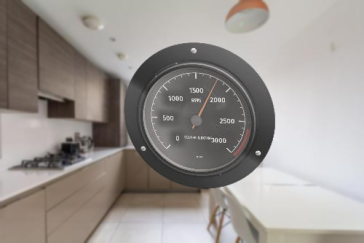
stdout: {"value": 1800, "unit": "rpm"}
